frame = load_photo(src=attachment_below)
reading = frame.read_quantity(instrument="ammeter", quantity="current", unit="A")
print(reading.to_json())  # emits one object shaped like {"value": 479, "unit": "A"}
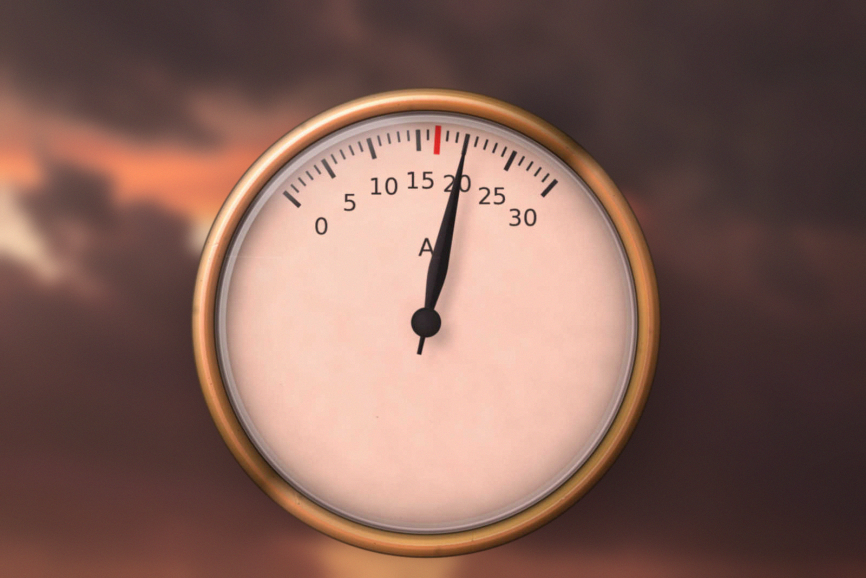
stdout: {"value": 20, "unit": "A"}
